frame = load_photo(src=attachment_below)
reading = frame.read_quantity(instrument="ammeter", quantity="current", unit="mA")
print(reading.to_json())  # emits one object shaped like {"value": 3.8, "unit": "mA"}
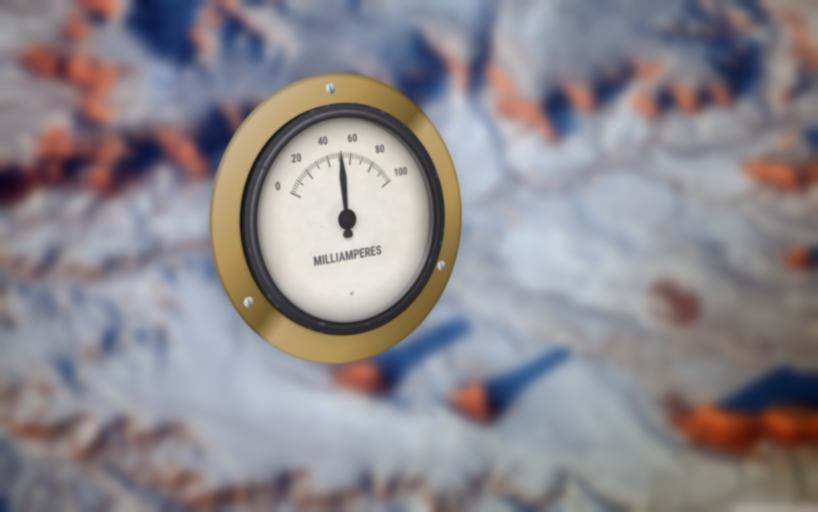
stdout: {"value": 50, "unit": "mA"}
